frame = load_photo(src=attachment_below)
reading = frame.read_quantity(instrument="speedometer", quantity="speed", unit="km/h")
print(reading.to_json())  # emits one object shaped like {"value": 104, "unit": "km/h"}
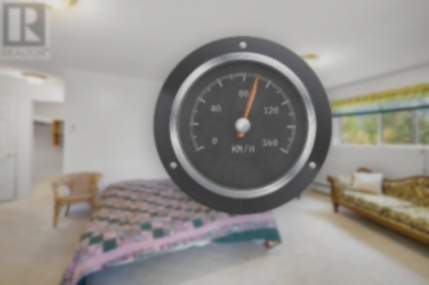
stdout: {"value": 90, "unit": "km/h"}
